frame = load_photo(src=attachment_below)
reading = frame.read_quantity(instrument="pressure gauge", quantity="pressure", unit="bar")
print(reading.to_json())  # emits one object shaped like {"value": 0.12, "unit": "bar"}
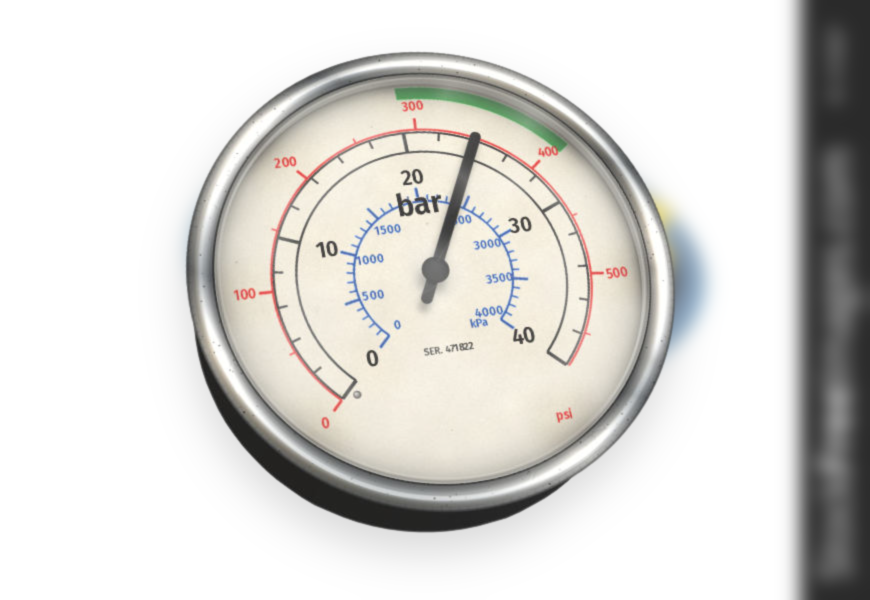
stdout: {"value": 24, "unit": "bar"}
